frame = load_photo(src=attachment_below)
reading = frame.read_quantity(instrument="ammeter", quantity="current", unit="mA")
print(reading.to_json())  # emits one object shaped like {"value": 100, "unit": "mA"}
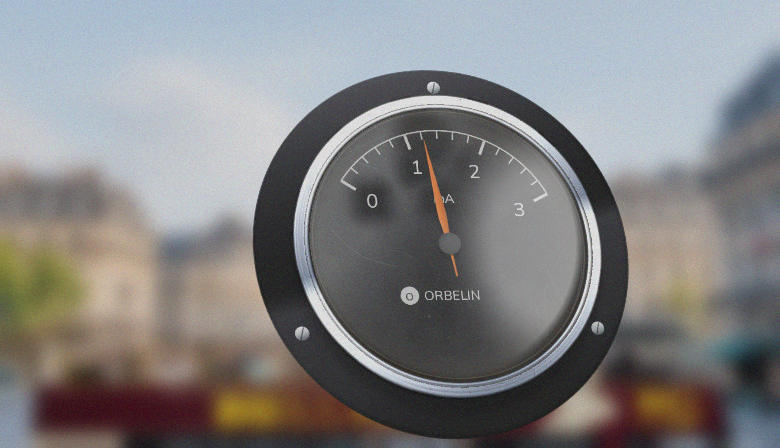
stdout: {"value": 1.2, "unit": "mA"}
